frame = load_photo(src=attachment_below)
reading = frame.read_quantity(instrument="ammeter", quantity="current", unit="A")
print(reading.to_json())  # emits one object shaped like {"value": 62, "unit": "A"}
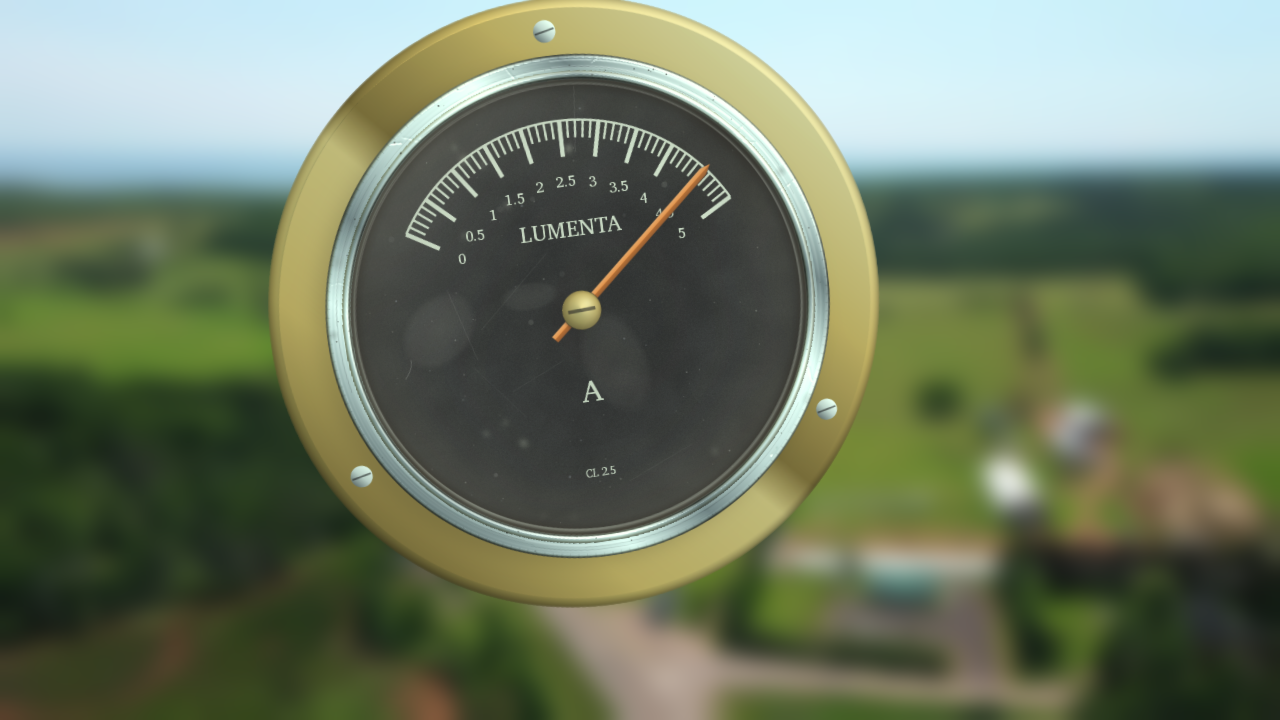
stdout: {"value": 4.5, "unit": "A"}
